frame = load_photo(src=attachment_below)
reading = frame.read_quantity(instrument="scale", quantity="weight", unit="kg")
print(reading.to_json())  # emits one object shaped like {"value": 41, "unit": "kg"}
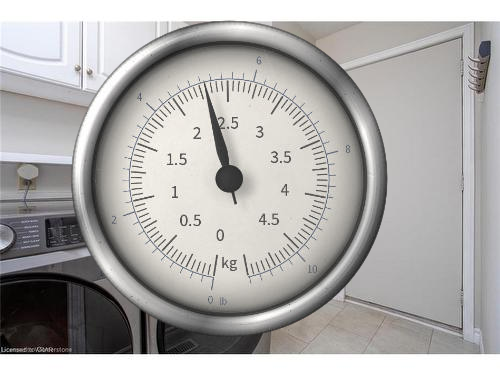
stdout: {"value": 2.3, "unit": "kg"}
